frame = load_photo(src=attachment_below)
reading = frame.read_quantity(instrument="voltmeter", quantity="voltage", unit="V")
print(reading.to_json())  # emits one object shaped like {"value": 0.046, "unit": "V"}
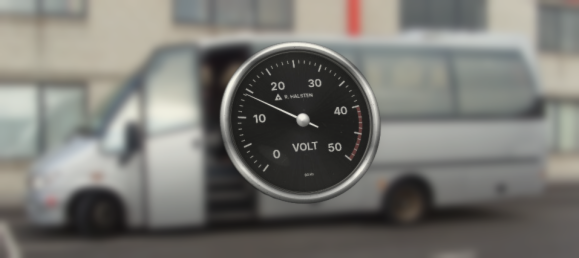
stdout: {"value": 14, "unit": "V"}
